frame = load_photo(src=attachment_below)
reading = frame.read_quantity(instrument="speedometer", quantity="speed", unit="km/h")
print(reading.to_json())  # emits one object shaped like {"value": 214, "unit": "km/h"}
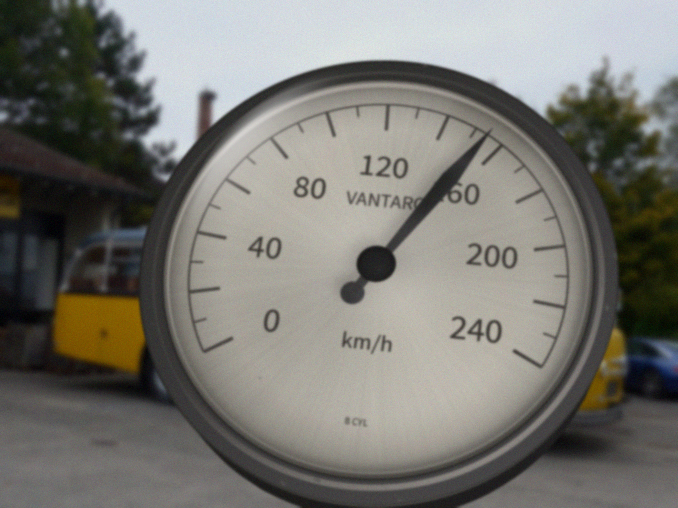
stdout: {"value": 155, "unit": "km/h"}
